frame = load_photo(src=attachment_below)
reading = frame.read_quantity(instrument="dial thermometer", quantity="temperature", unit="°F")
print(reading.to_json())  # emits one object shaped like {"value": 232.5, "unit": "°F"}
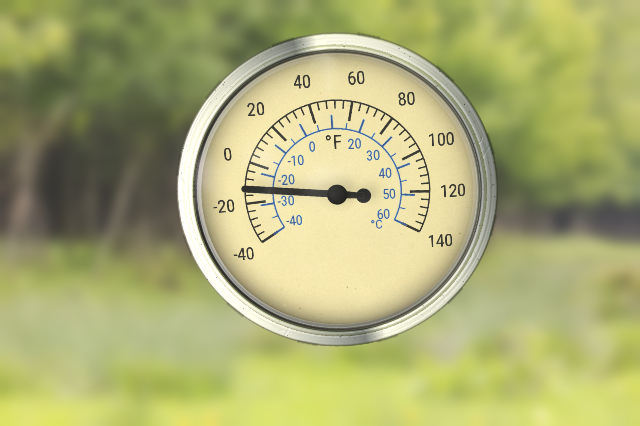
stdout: {"value": -12, "unit": "°F"}
